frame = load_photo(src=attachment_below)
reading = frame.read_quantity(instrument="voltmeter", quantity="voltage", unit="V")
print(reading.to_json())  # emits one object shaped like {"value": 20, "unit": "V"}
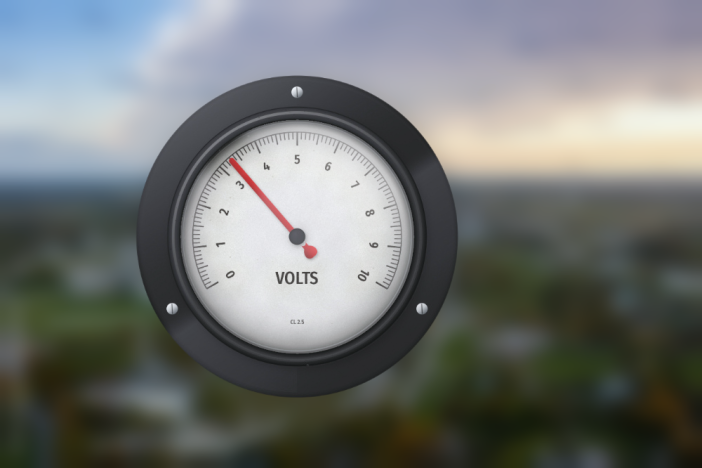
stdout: {"value": 3.3, "unit": "V"}
